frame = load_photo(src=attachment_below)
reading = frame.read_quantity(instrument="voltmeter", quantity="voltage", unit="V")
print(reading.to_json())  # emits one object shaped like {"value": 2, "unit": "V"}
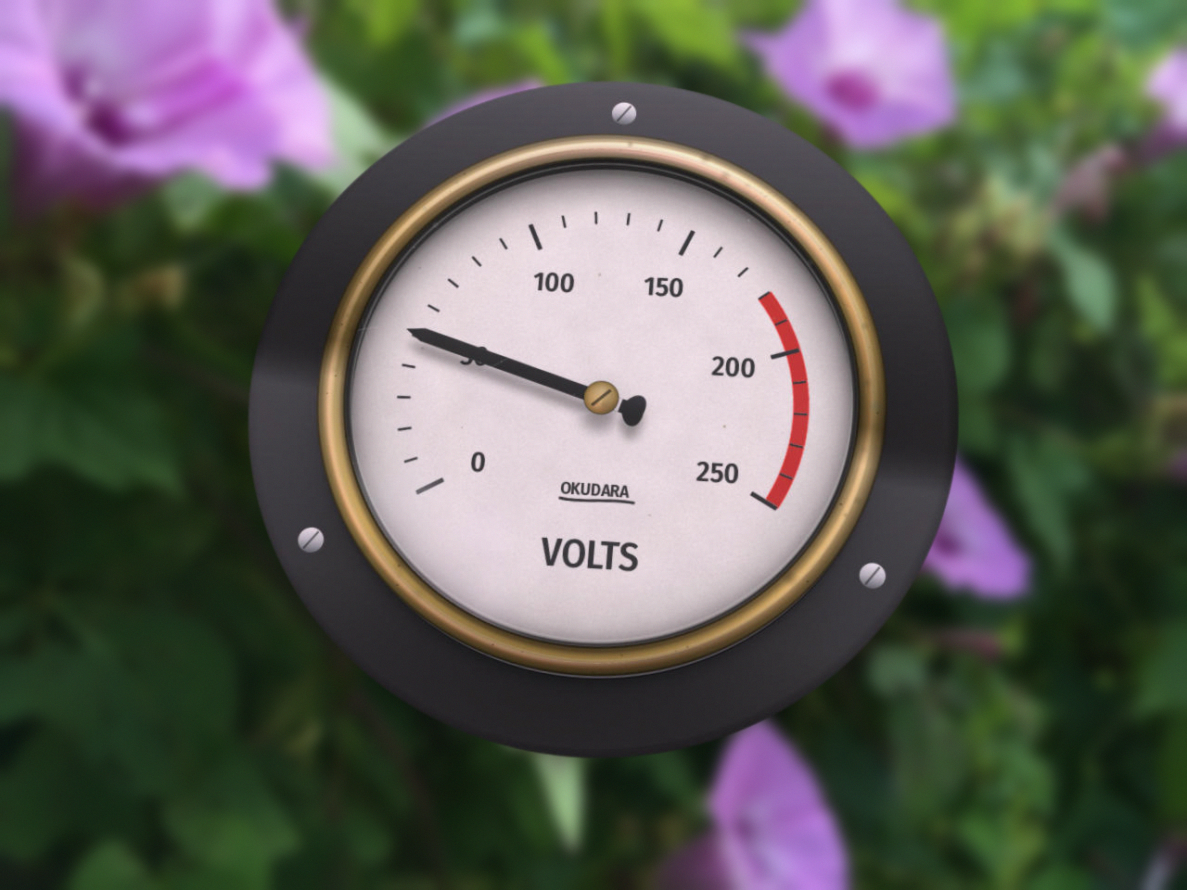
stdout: {"value": 50, "unit": "V"}
